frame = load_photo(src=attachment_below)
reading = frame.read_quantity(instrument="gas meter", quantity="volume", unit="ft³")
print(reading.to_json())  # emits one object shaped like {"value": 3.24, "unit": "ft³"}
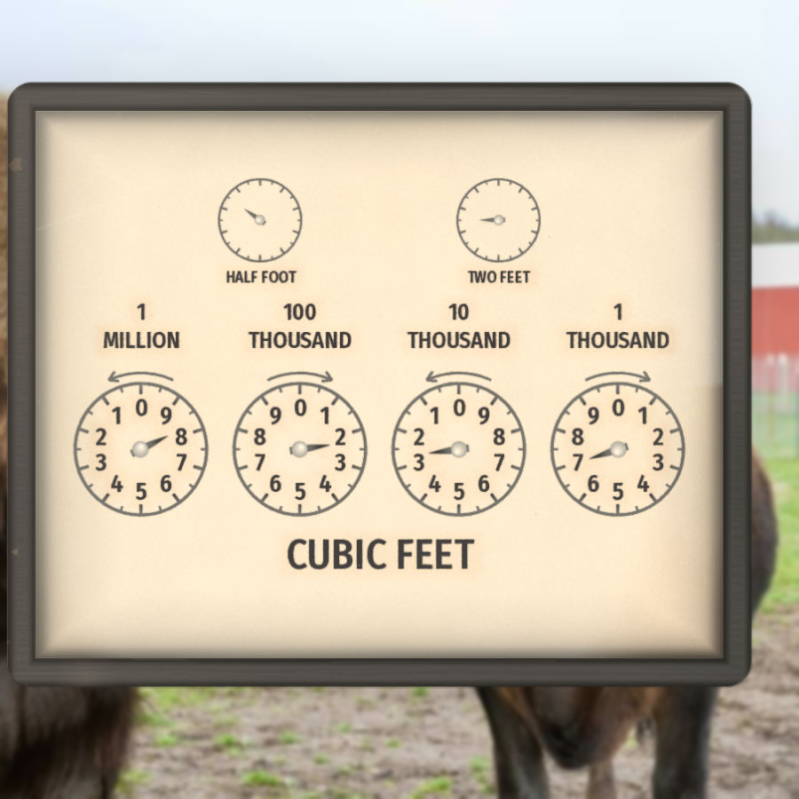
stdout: {"value": 822700, "unit": "ft³"}
